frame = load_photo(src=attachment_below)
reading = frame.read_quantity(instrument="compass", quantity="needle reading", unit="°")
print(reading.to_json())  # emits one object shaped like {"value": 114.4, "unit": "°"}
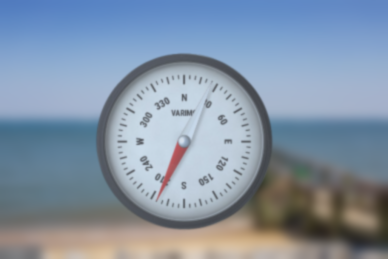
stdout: {"value": 205, "unit": "°"}
